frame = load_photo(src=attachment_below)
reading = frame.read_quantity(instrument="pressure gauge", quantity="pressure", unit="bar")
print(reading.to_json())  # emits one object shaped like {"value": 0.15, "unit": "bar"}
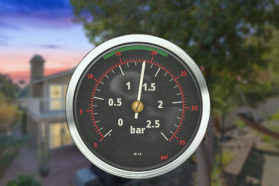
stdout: {"value": 1.3, "unit": "bar"}
